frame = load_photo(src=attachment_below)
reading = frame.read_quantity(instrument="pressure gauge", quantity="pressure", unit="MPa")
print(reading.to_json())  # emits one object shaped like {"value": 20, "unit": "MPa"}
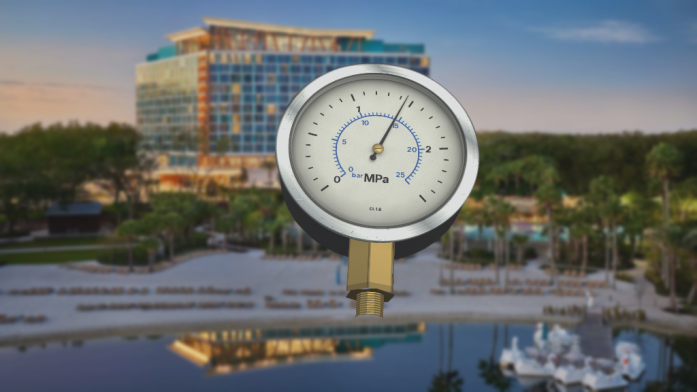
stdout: {"value": 1.45, "unit": "MPa"}
